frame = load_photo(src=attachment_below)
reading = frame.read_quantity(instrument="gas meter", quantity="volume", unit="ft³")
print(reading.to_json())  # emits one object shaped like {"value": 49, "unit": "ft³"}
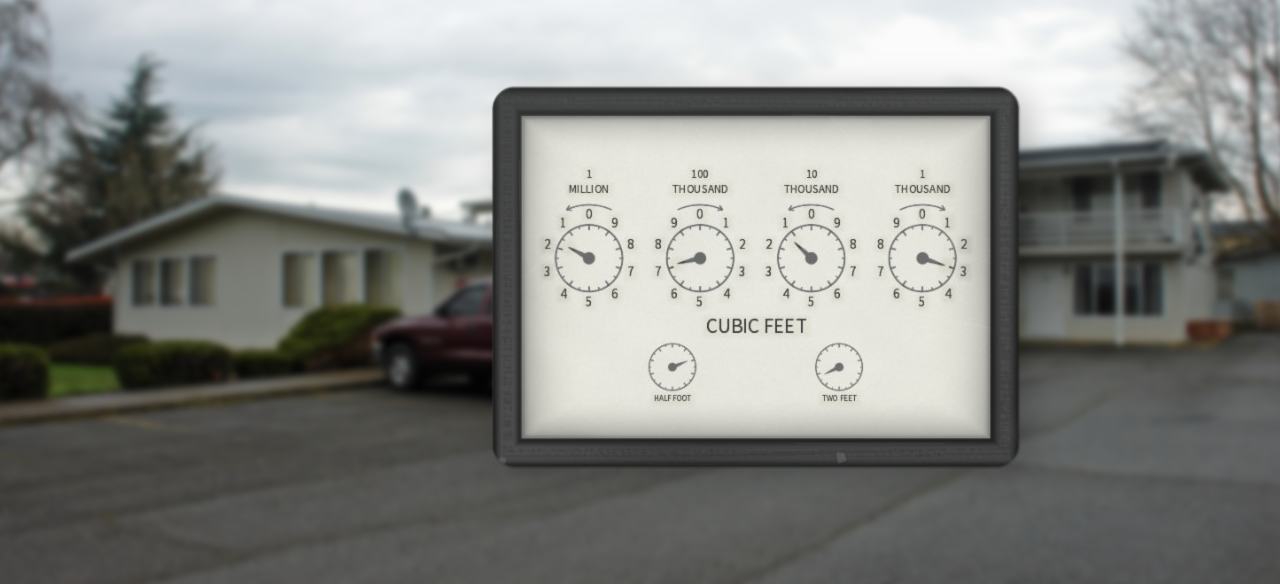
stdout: {"value": 171300, "unit": "ft³"}
